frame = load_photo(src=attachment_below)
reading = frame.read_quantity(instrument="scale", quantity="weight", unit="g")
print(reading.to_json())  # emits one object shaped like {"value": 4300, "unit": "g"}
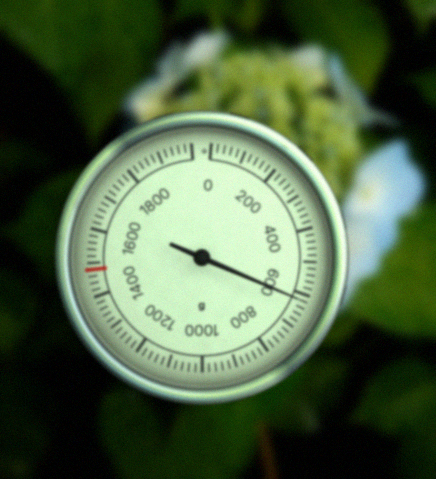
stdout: {"value": 620, "unit": "g"}
